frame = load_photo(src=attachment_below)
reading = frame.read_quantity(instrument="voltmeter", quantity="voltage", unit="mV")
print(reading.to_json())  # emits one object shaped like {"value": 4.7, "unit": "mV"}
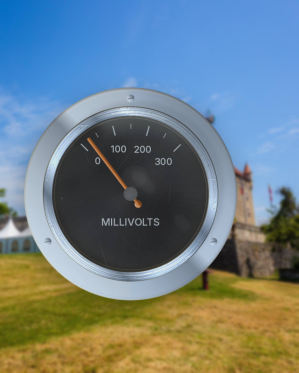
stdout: {"value": 25, "unit": "mV"}
